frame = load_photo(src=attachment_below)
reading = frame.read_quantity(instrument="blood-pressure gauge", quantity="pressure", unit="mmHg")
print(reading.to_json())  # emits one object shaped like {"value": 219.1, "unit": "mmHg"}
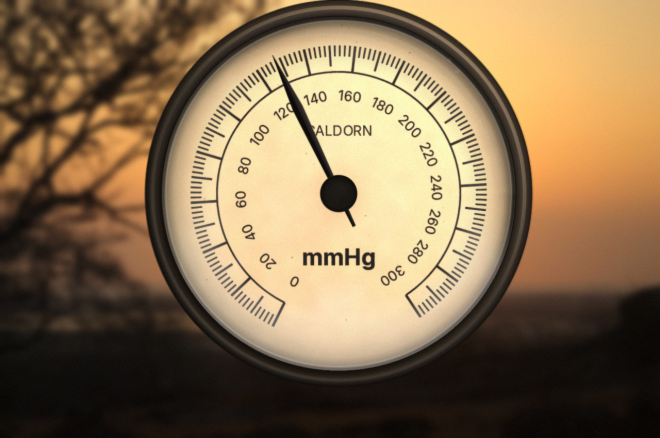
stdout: {"value": 128, "unit": "mmHg"}
